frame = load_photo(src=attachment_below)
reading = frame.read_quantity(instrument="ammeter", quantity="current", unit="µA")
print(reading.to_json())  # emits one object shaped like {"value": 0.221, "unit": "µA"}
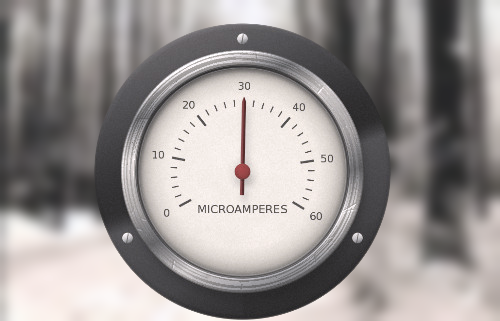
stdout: {"value": 30, "unit": "µA"}
